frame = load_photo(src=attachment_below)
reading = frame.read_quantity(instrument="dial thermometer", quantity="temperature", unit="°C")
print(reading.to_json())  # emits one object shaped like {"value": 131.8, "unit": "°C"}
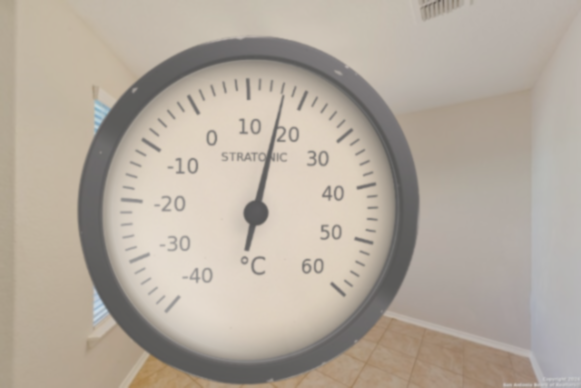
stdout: {"value": 16, "unit": "°C"}
